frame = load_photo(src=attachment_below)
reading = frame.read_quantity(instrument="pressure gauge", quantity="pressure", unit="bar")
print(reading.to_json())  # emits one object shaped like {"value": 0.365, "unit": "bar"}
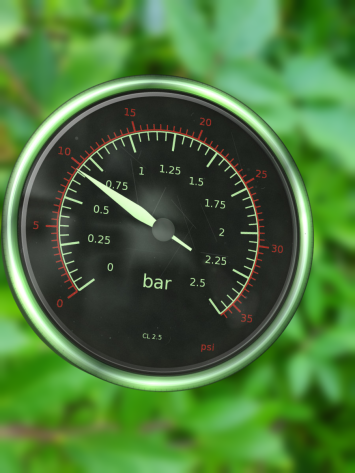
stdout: {"value": 0.65, "unit": "bar"}
